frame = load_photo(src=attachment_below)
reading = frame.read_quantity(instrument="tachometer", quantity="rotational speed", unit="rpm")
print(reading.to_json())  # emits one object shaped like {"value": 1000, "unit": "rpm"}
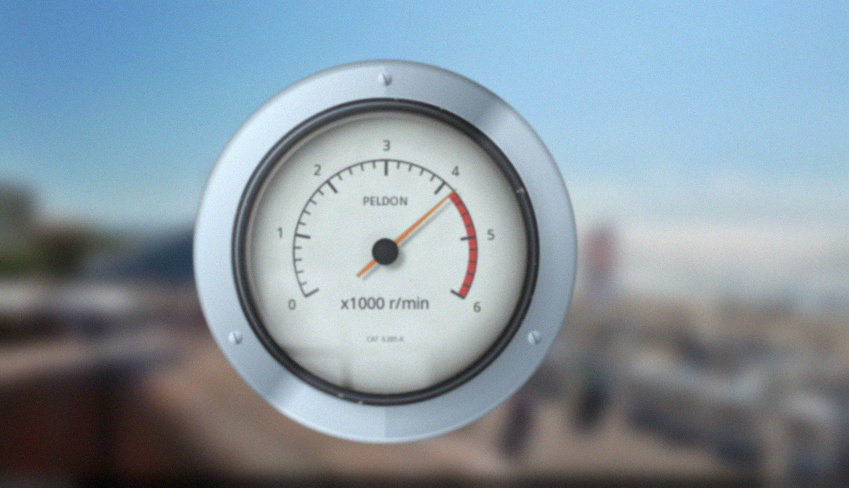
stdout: {"value": 4200, "unit": "rpm"}
